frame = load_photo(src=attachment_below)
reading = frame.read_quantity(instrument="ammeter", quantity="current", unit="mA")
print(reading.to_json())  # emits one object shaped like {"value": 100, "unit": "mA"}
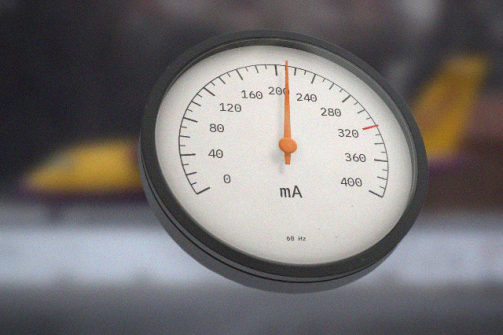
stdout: {"value": 210, "unit": "mA"}
